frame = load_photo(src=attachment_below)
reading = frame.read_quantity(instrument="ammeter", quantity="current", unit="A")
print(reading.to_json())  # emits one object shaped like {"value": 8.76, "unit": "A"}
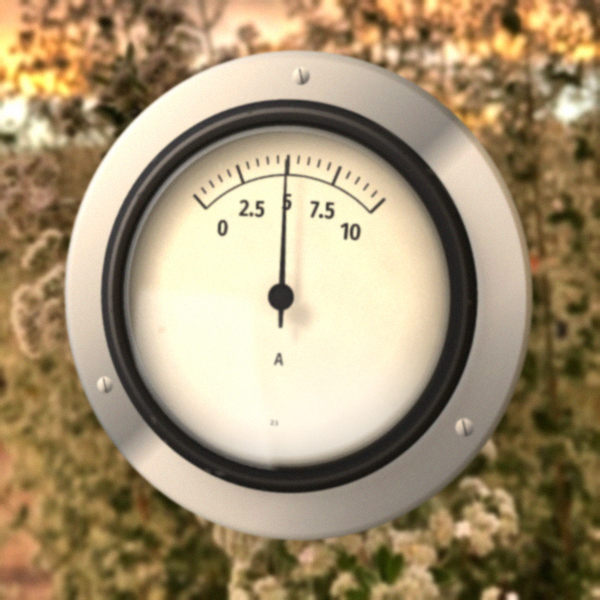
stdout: {"value": 5, "unit": "A"}
